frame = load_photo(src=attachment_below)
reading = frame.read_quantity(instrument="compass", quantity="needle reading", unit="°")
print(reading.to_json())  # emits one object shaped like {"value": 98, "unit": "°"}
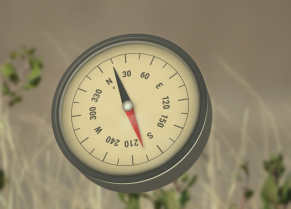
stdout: {"value": 195, "unit": "°"}
